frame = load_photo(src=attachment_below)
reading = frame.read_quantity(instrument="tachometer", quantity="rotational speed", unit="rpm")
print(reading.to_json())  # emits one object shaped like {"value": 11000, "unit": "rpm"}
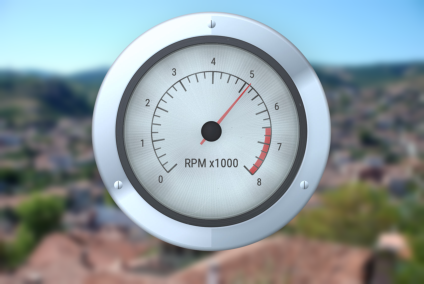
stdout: {"value": 5125, "unit": "rpm"}
